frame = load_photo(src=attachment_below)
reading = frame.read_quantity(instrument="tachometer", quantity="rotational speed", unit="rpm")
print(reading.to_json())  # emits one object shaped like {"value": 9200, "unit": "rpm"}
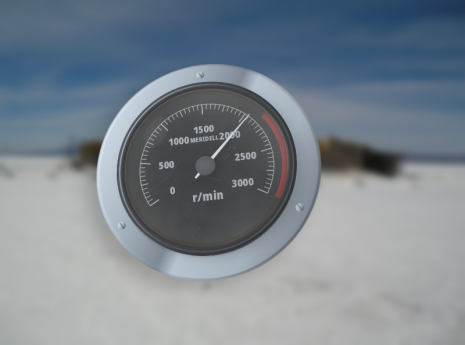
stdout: {"value": 2050, "unit": "rpm"}
